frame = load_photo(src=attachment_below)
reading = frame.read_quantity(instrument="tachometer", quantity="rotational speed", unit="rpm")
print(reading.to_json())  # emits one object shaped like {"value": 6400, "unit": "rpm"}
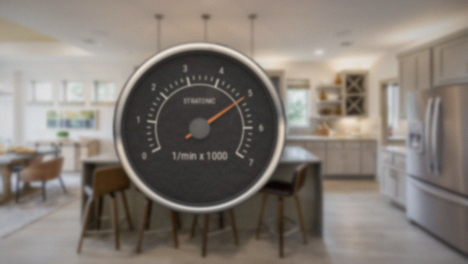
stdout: {"value": 5000, "unit": "rpm"}
